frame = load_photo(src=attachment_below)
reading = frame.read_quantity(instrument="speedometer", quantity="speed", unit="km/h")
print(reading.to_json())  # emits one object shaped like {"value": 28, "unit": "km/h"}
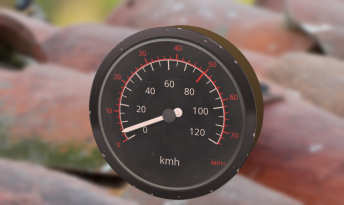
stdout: {"value": 5, "unit": "km/h"}
